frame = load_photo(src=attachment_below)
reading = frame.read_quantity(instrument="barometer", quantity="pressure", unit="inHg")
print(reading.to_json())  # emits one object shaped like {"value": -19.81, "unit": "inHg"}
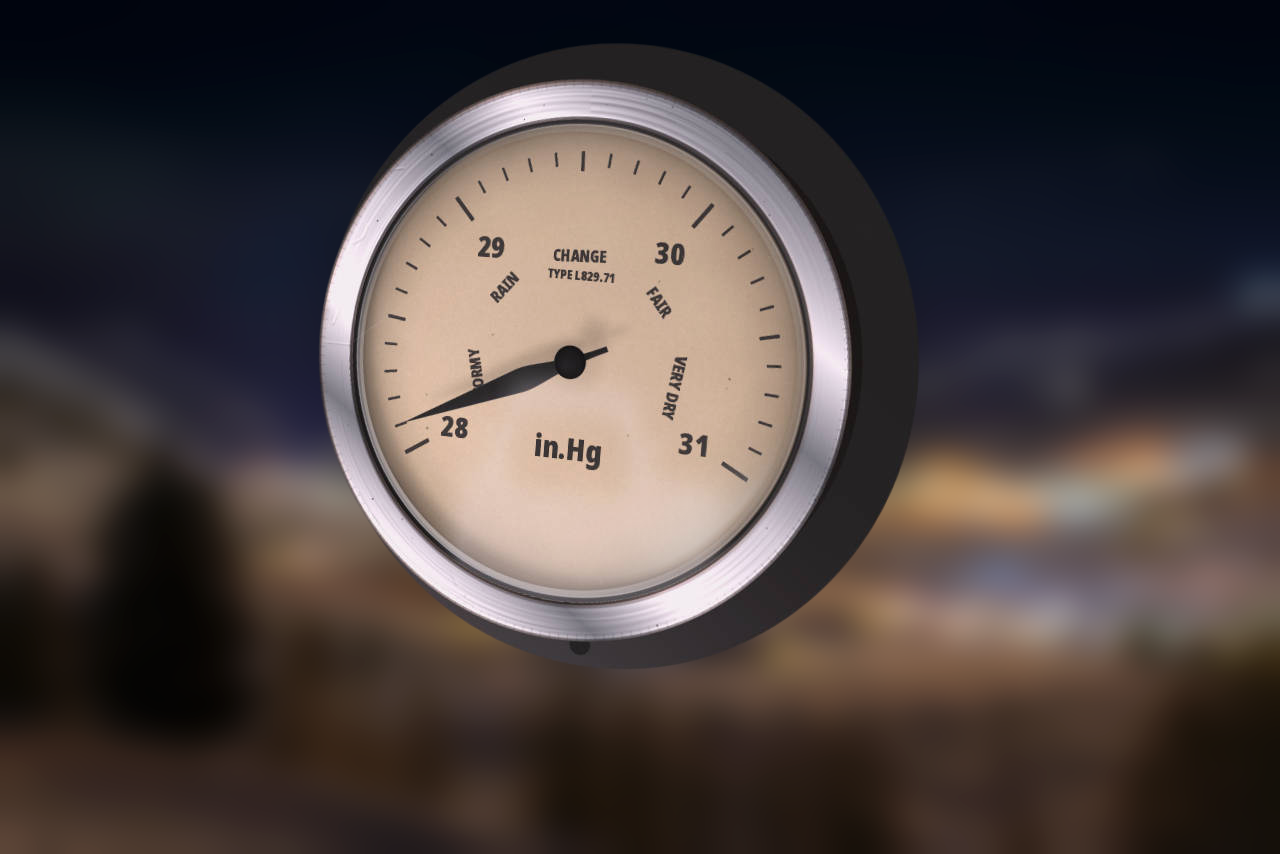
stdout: {"value": 28.1, "unit": "inHg"}
